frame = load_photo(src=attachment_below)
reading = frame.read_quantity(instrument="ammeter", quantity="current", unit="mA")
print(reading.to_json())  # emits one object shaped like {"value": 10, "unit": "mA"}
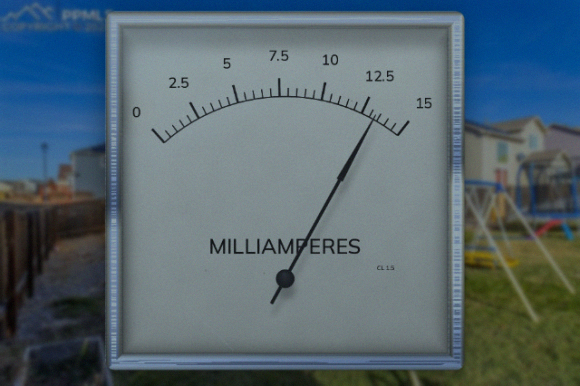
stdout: {"value": 13.25, "unit": "mA"}
